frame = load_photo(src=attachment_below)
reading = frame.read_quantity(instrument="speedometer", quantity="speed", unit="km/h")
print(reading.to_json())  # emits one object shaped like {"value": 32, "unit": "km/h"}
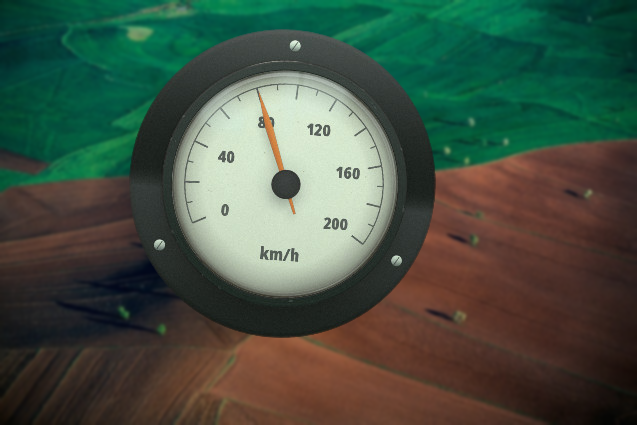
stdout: {"value": 80, "unit": "km/h"}
